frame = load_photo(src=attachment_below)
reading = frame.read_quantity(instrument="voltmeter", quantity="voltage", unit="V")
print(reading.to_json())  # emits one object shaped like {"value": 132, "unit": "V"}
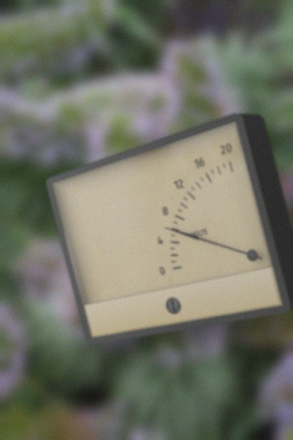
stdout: {"value": 6, "unit": "V"}
